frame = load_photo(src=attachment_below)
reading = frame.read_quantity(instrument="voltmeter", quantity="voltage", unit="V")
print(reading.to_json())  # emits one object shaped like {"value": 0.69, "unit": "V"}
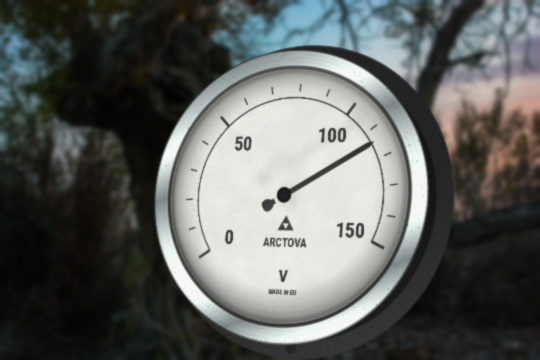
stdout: {"value": 115, "unit": "V"}
